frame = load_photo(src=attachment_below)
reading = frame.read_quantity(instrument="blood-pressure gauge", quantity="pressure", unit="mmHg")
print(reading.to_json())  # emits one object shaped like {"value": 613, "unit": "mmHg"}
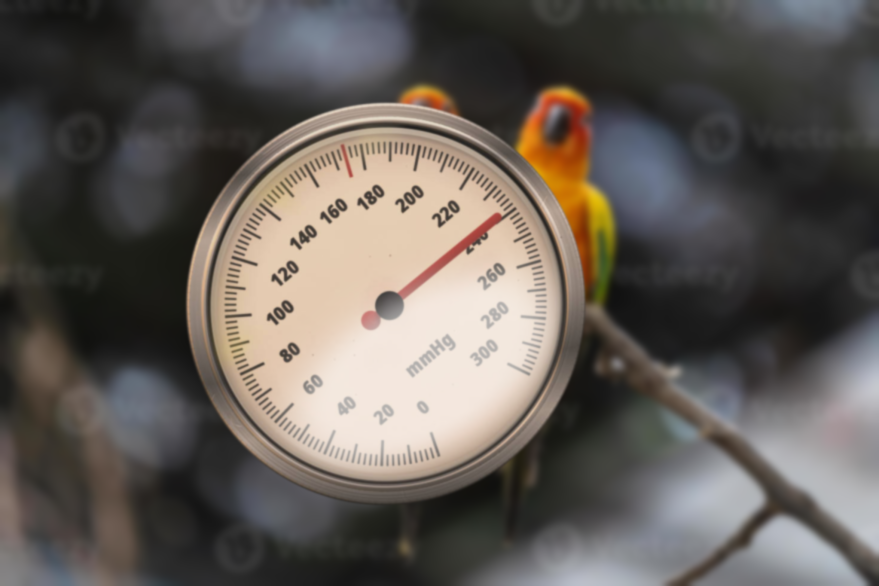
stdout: {"value": 238, "unit": "mmHg"}
